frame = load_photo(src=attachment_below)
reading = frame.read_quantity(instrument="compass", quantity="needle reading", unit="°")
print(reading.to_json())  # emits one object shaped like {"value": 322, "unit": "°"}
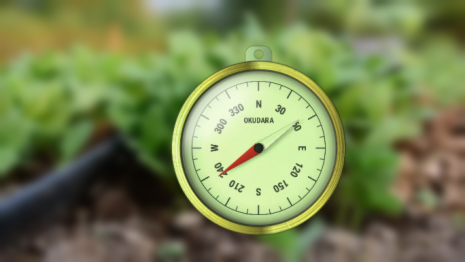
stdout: {"value": 235, "unit": "°"}
